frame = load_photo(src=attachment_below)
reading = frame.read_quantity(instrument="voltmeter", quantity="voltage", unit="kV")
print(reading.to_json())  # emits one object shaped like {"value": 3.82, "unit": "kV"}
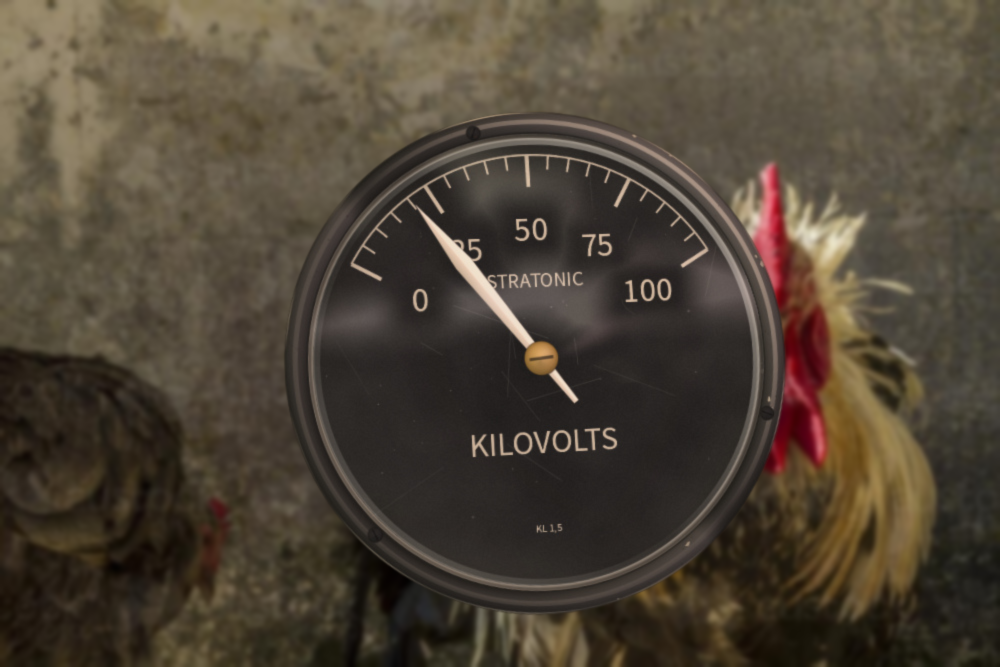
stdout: {"value": 20, "unit": "kV"}
